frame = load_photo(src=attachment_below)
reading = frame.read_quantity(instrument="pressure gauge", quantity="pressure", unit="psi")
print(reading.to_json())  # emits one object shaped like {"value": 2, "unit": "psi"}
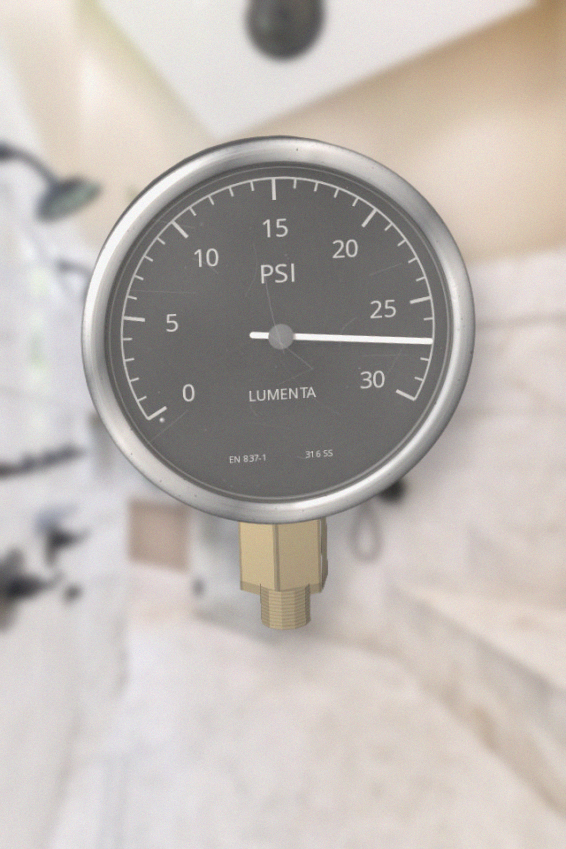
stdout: {"value": 27, "unit": "psi"}
